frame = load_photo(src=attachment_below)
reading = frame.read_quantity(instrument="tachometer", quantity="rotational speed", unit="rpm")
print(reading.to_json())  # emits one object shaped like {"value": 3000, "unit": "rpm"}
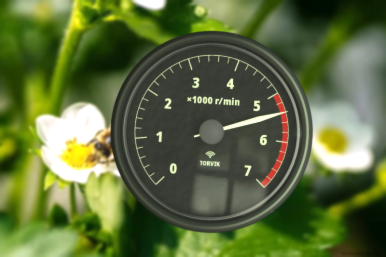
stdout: {"value": 5400, "unit": "rpm"}
